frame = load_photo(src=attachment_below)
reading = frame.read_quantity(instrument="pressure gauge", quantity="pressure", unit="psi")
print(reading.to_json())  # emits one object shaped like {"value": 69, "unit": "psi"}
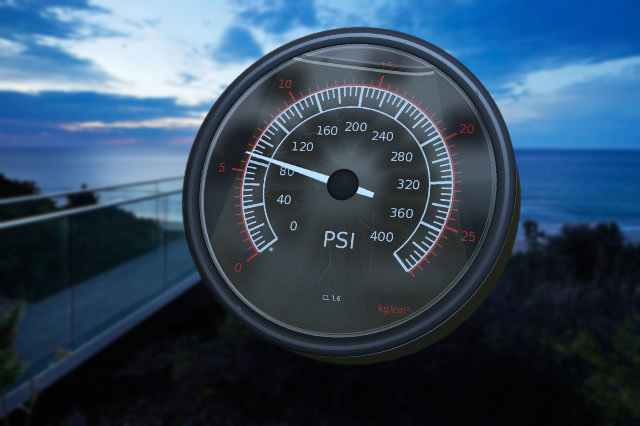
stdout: {"value": 85, "unit": "psi"}
